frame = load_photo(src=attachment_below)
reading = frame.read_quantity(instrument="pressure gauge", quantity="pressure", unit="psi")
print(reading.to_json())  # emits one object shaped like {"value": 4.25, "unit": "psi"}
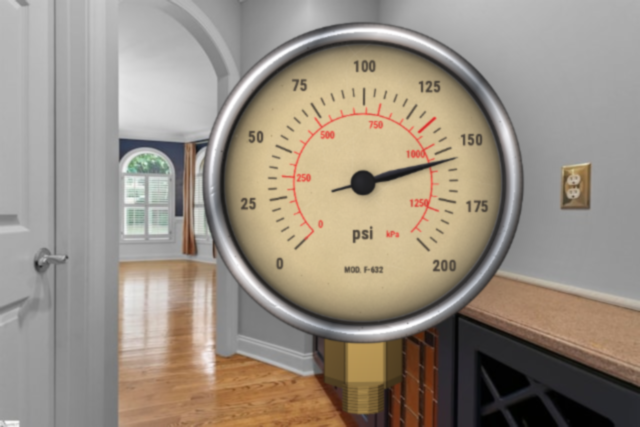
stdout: {"value": 155, "unit": "psi"}
